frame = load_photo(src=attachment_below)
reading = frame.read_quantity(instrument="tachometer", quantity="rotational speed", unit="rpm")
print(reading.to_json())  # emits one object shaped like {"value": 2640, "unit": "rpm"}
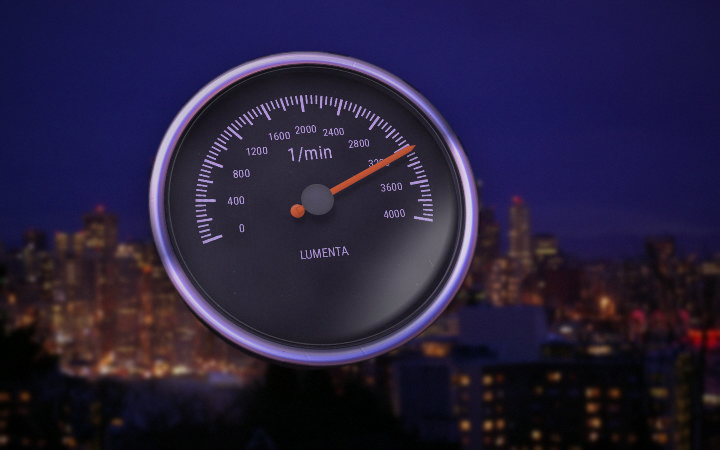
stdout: {"value": 3250, "unit": "rpm"}
